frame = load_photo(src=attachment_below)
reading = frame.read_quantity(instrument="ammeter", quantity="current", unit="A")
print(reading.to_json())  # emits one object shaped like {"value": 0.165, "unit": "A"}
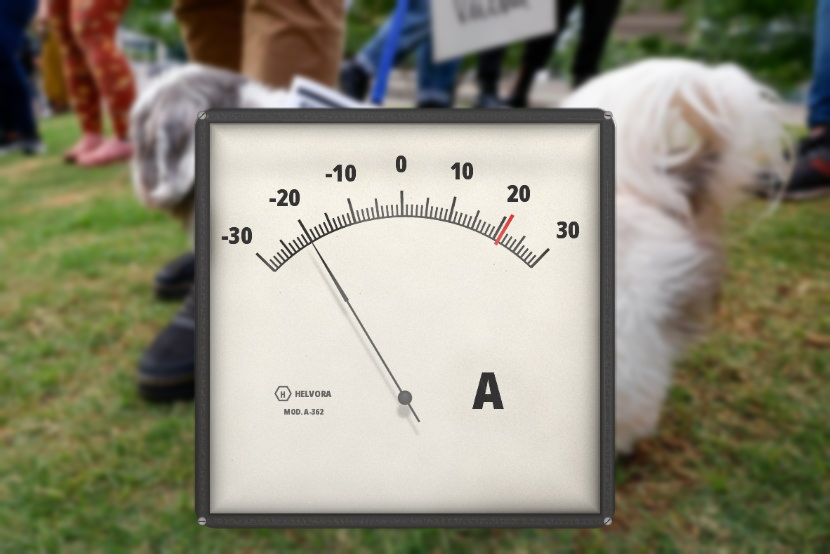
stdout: {"value": -20, "unit": "A"}
